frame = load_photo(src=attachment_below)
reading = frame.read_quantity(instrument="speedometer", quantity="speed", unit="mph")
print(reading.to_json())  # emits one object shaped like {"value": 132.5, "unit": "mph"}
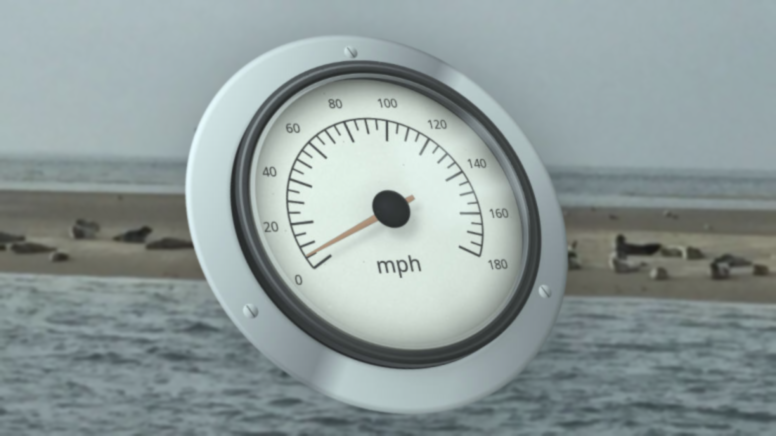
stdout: {"value": 5, "unit": "mph"}
